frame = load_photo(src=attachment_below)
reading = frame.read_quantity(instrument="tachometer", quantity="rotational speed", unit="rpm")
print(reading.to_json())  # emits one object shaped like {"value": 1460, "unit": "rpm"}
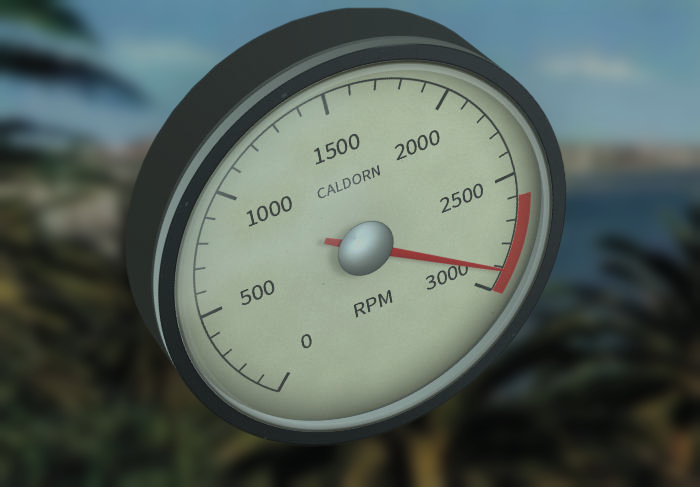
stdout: {"value": 2900, "unit": "rpm"}
